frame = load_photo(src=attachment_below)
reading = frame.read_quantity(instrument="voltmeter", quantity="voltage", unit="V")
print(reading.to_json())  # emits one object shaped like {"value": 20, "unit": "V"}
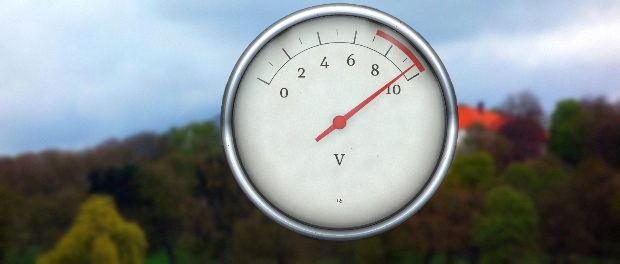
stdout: {"value": 9.5, "unit": "V"}
